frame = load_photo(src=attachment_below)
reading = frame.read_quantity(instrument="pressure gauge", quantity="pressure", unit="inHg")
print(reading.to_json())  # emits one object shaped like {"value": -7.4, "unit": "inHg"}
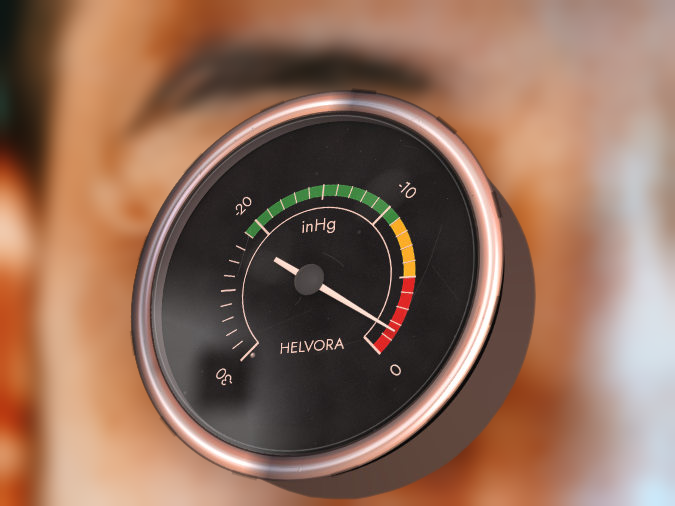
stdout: {"value": -1.5, "unit": "inHg"}
